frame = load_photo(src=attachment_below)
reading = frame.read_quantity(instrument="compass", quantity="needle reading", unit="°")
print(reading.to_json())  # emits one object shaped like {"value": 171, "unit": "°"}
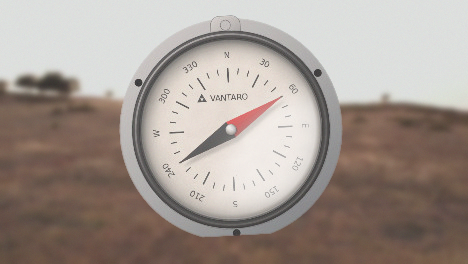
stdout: {"value": 60, "unit": "°"}
